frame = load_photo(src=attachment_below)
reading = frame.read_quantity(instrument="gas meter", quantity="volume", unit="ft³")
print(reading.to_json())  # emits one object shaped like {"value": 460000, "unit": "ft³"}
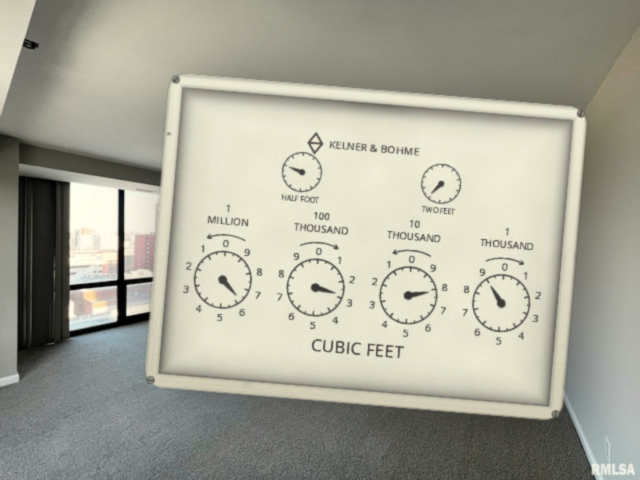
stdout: {"value": 627900, "unit": "ft³"}
